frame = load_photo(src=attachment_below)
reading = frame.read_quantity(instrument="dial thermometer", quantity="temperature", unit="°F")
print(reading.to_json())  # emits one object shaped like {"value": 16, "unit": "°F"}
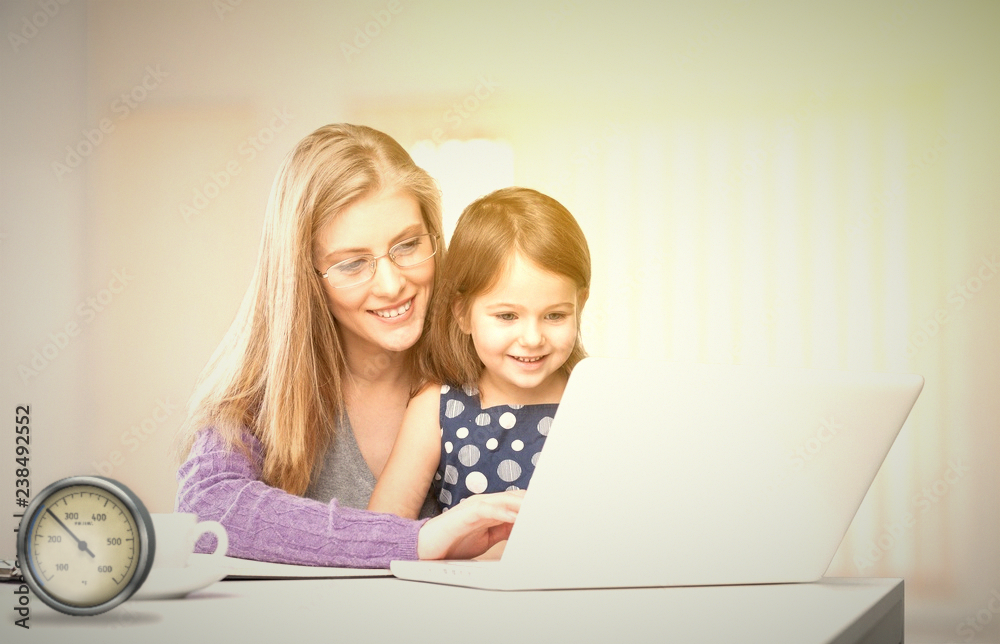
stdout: {"value": 260, "unit": "°F"}
